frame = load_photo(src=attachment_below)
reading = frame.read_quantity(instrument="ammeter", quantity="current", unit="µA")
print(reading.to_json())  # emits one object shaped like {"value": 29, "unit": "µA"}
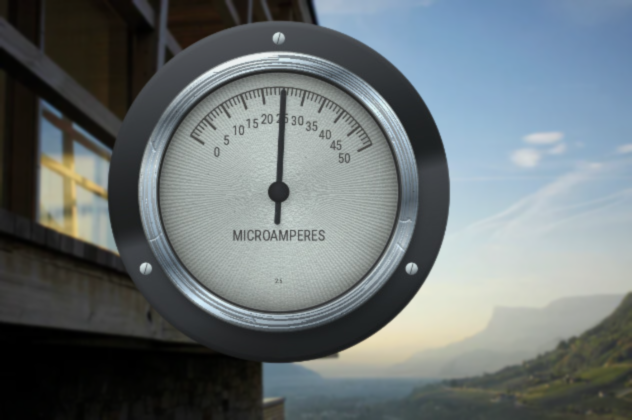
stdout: {"value": 25, "unit": "µA"}
